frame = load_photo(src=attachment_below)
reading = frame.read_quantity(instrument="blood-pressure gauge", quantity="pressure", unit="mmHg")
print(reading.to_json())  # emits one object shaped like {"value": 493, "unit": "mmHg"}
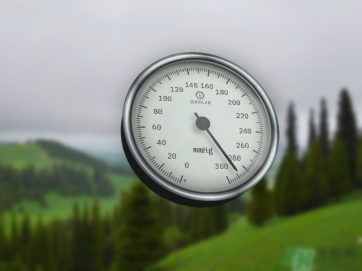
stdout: {"value": 290, "unit": "mmHg"}
